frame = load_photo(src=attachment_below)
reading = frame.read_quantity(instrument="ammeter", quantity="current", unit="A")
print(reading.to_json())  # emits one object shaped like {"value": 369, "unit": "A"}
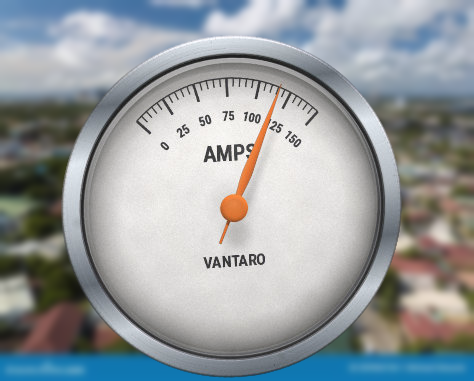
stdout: {"value": 115, "unit": "A"}
